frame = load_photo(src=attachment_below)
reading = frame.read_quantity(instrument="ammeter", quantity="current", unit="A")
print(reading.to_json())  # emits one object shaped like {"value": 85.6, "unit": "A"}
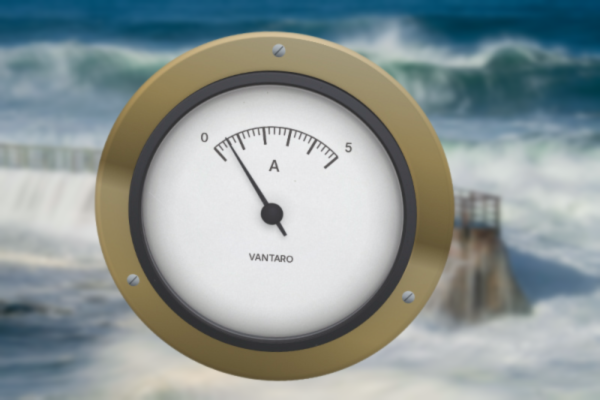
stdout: {"value": 0.6, "unit": "A"}
